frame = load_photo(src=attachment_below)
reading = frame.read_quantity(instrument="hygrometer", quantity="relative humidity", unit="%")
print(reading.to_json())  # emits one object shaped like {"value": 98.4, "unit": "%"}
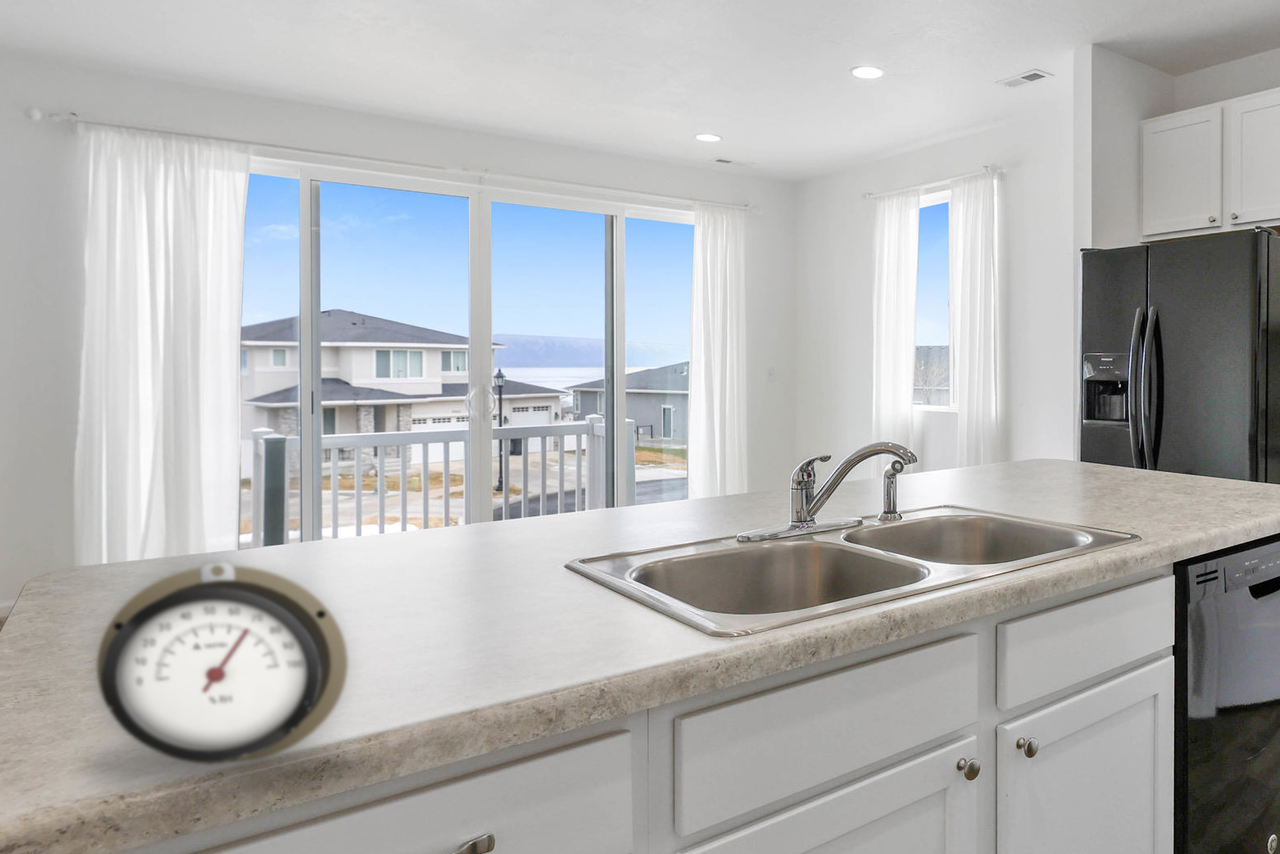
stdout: {"value": 70, "unit": "%"}
